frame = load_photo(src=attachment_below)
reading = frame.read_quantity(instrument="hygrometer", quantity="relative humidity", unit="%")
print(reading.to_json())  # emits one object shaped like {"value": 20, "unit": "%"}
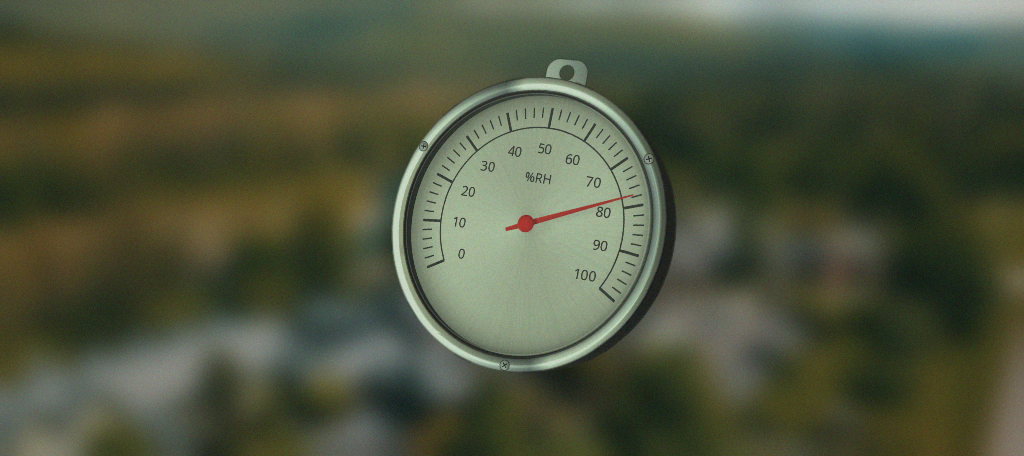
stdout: {"value": 78, "unit": "%"}
